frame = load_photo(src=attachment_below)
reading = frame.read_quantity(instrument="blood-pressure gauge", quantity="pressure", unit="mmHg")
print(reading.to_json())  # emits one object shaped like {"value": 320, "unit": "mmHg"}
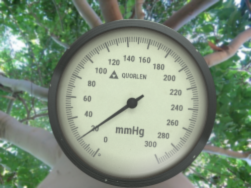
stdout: {"value": 20, "unit": "mmHg"}
